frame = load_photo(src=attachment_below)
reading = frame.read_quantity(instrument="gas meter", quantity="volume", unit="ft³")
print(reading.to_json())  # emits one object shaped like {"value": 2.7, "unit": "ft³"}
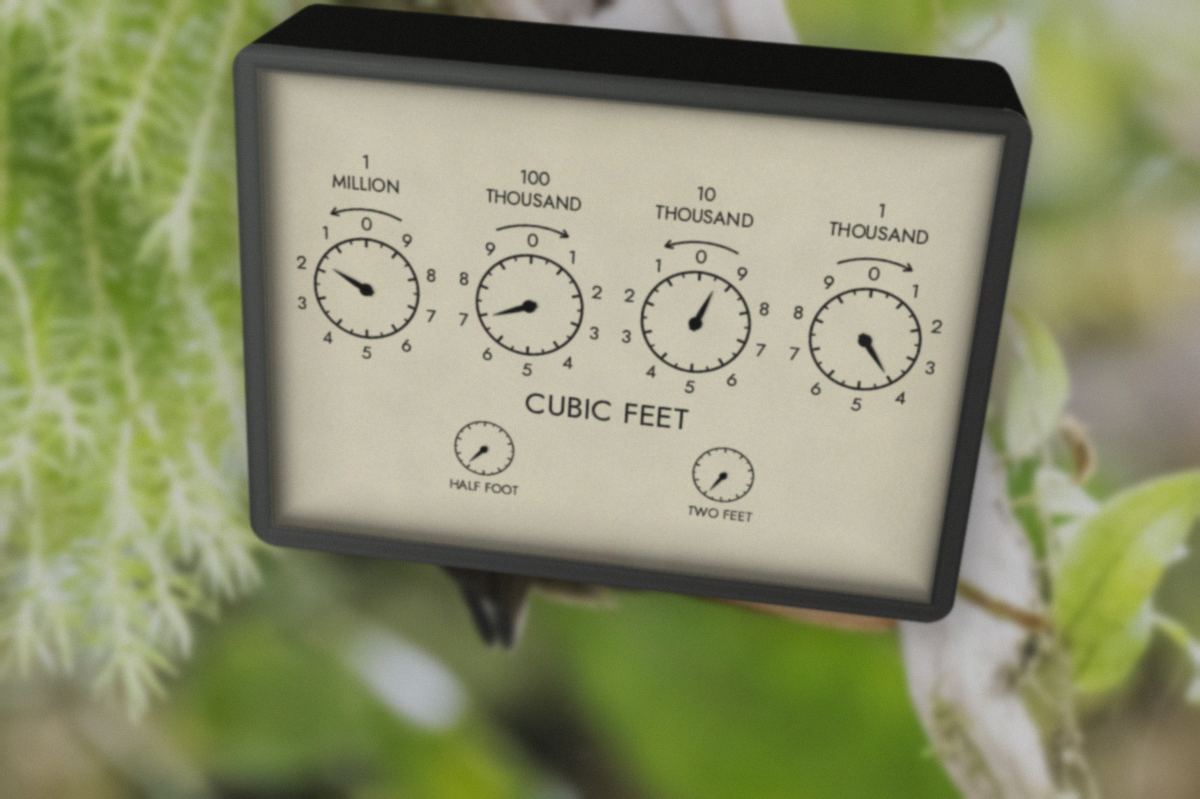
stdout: {"value": 169400, "unit": "ft³"}
